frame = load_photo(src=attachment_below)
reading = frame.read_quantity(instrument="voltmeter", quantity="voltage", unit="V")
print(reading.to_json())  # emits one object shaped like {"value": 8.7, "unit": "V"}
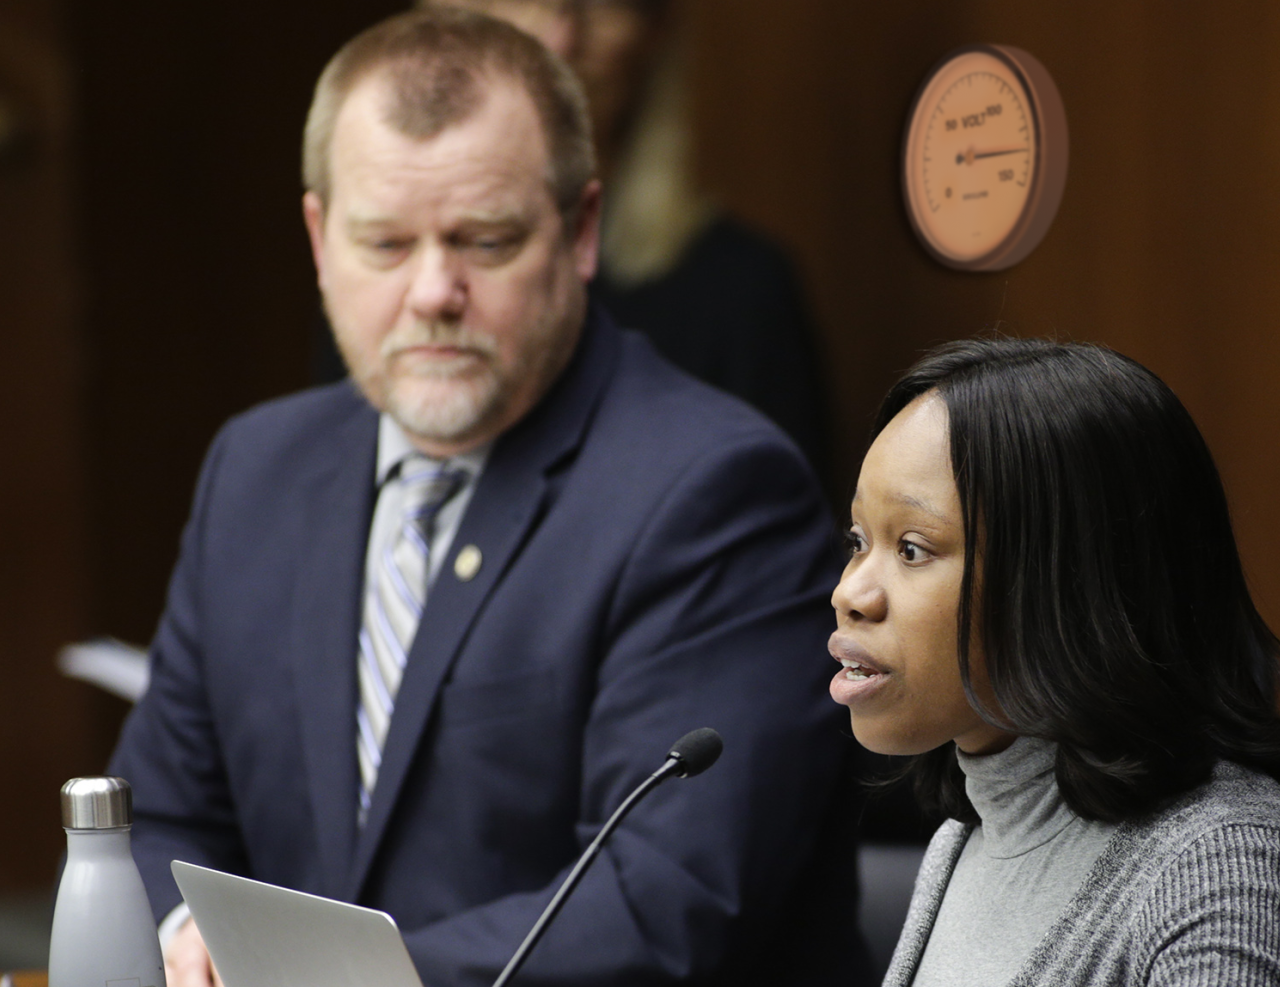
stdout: {"value": 135, "unit": "V"}
